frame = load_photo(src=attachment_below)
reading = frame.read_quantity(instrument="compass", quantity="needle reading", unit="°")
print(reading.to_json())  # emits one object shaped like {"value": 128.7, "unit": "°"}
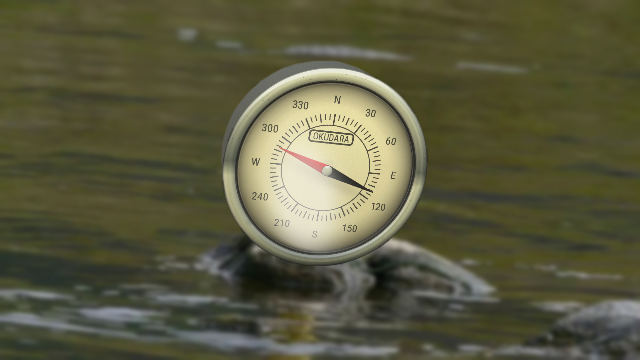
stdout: {"value": 290, "unit": "°"}
